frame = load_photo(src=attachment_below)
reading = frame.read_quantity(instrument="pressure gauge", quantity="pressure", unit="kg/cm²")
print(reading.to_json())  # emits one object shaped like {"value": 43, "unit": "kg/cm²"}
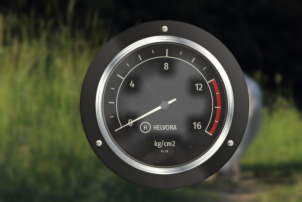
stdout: {"value": 0, "unit": "kg/cm²"}
